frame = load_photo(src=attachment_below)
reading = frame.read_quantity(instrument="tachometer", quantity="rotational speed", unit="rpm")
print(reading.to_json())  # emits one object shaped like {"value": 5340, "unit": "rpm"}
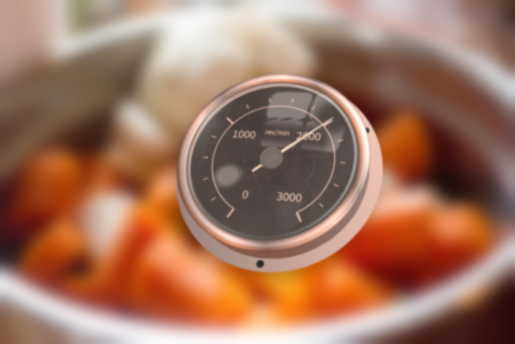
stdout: {"value": 2000, "unit": "rpm"}
